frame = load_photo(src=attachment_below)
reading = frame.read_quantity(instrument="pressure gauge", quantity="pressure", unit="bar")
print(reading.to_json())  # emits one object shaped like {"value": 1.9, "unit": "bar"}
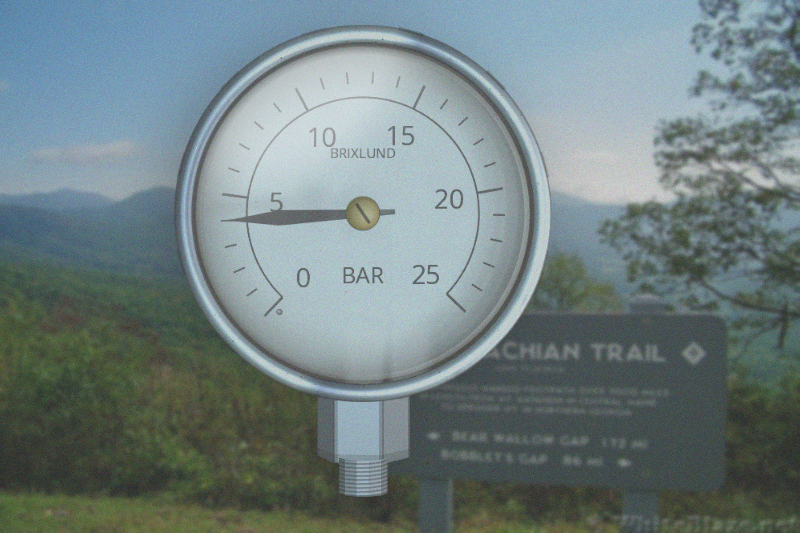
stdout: {"value": 4, "unit": "bar"}
